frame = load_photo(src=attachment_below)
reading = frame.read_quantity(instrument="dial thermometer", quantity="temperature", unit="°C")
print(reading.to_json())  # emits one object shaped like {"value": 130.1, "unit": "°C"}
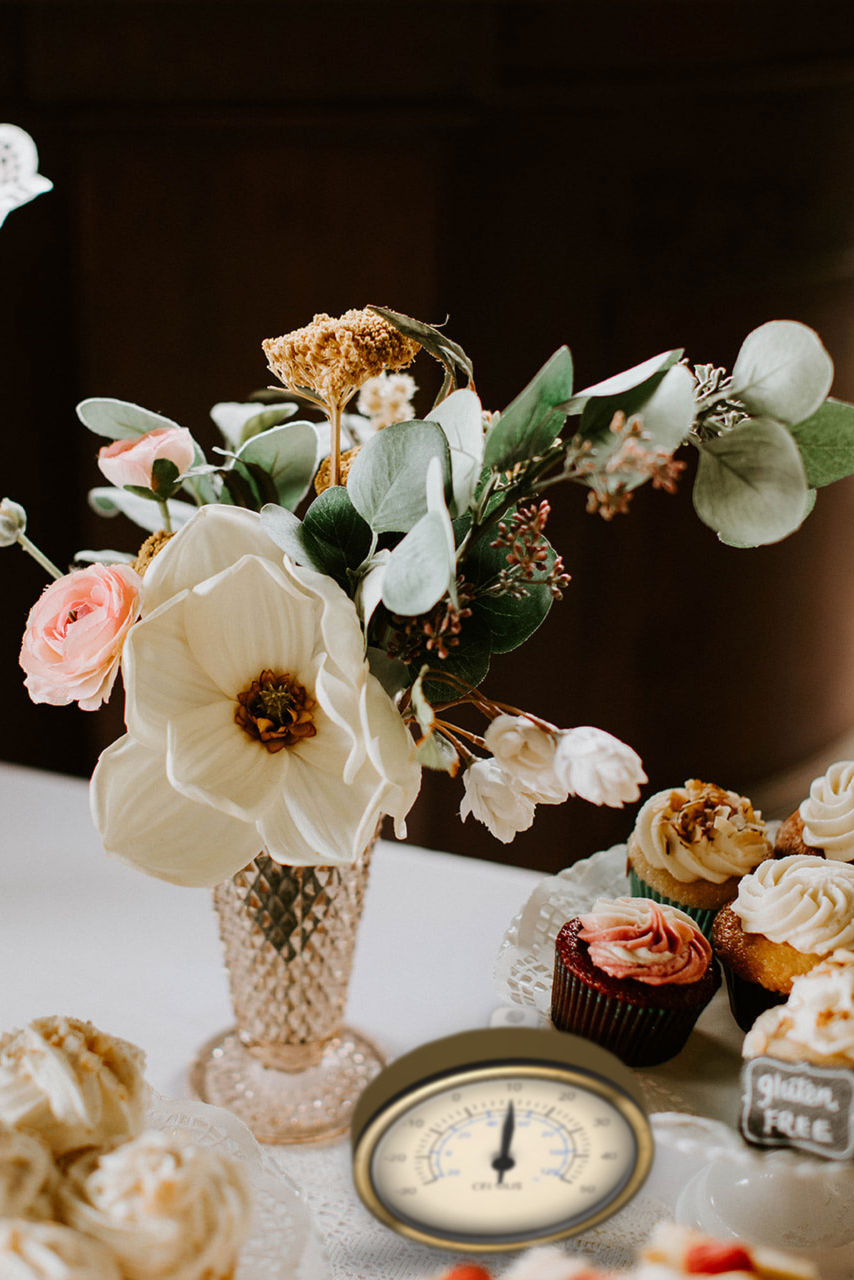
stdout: {"value": 10, "unit": "°C"}
